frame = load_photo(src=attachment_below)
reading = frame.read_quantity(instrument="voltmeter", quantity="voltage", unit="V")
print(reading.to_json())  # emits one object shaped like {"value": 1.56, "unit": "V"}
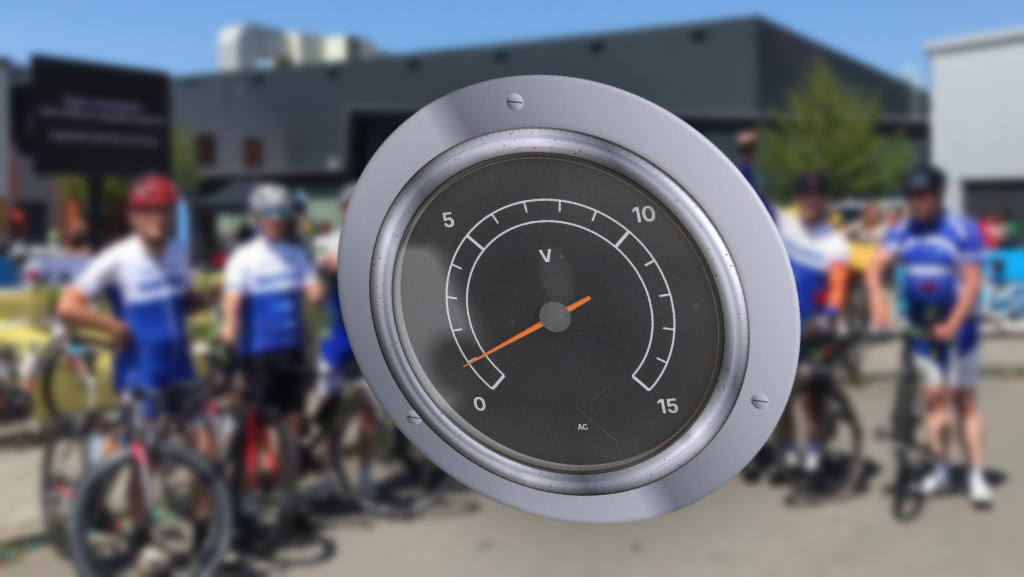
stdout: {"value": 1, "unit": "V"}
